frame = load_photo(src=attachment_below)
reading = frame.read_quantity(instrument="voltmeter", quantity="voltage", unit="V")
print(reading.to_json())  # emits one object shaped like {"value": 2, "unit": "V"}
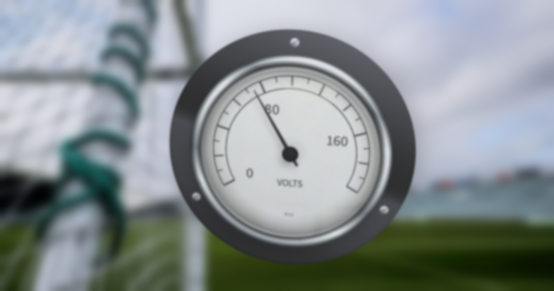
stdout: {"value": 75, "unit": "V"}
